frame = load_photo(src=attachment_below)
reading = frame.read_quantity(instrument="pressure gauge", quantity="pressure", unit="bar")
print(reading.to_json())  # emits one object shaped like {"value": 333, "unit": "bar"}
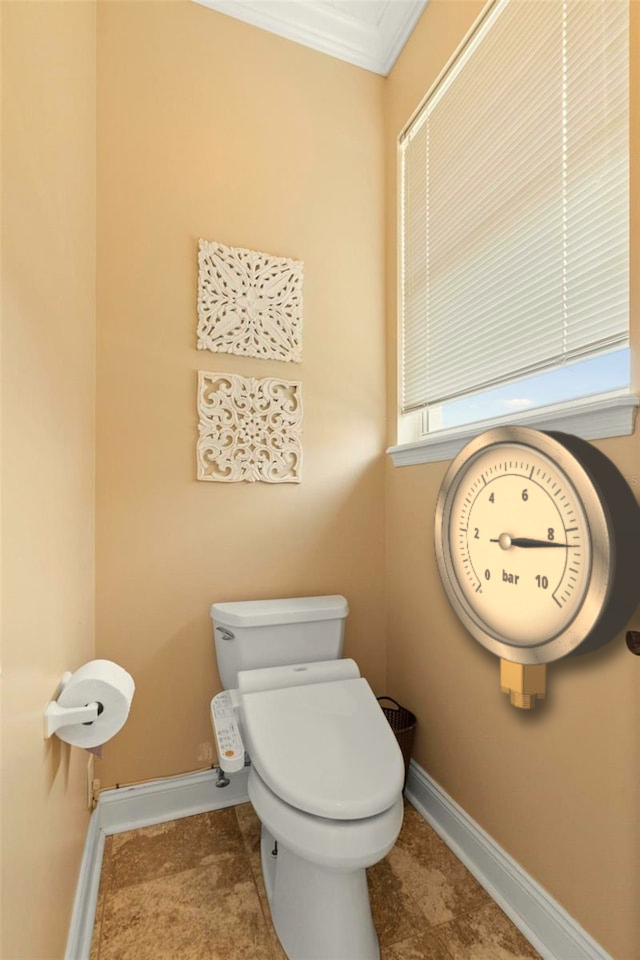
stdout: {"value": 8.4, "unit": "bar"}
